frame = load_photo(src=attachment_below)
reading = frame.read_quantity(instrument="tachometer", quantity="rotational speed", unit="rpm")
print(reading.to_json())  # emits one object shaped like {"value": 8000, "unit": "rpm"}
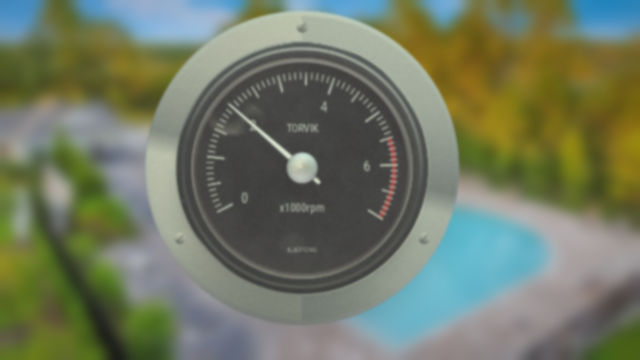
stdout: {"value": 2000, "unit": "rpm"}
